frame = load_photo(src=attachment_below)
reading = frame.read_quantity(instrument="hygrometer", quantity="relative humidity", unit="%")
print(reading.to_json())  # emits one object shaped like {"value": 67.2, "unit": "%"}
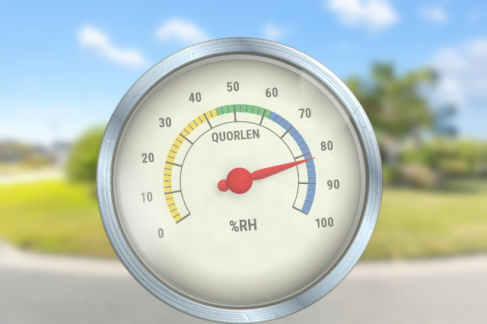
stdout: {"value": 82, "unit": "%"}
